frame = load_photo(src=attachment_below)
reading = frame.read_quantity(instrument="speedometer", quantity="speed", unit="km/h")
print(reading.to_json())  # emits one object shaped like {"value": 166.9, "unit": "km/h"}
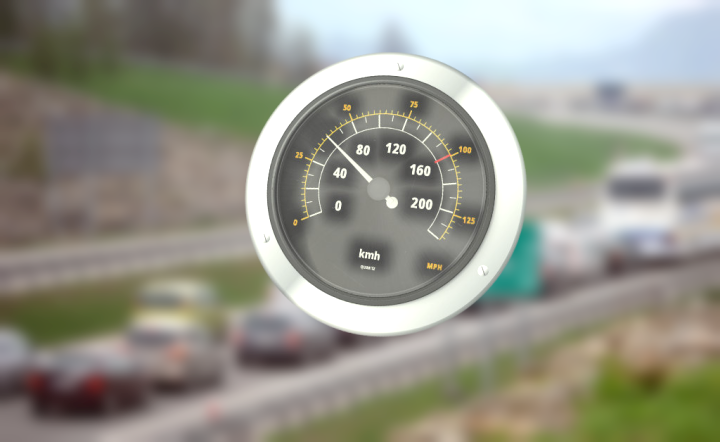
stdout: {"value": 60, "unit": "km/h"}
